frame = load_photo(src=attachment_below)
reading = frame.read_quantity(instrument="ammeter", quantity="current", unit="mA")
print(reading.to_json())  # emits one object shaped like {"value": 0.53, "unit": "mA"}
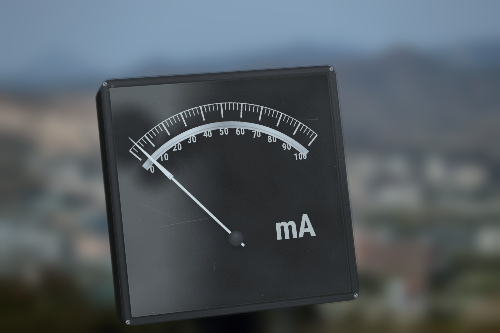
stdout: {"value": 4, "unit": "mA"}
